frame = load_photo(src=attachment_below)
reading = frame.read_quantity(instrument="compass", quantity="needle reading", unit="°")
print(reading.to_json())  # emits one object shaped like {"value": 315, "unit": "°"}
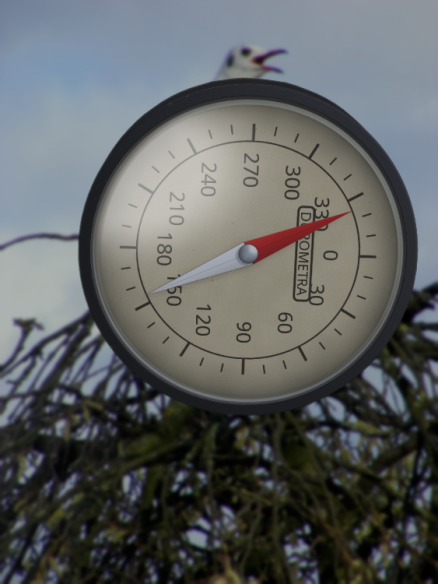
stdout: {"value": 335, "unit": "°"}
